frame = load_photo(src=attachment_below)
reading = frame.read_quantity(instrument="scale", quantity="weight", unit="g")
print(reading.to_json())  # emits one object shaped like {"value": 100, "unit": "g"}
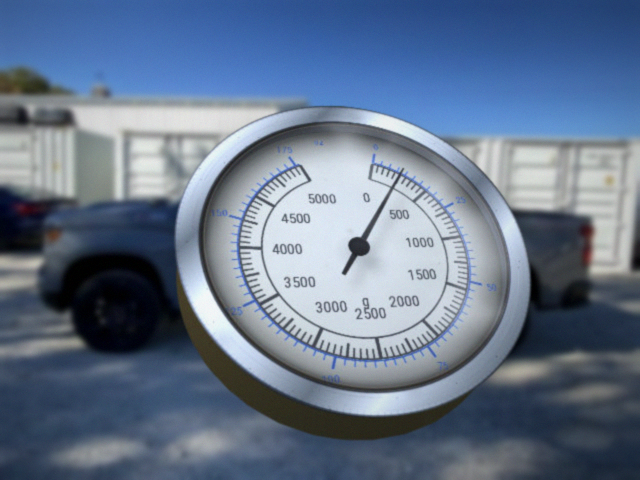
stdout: {"value": 250, "unit": "g"}
